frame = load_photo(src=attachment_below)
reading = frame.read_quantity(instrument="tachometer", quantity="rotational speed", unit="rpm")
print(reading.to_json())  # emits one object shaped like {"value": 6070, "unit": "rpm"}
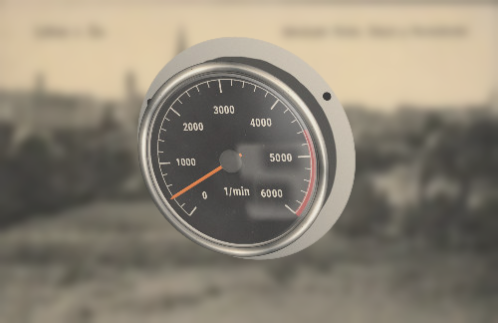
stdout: {"value": 400, "unit": "rpm"}
